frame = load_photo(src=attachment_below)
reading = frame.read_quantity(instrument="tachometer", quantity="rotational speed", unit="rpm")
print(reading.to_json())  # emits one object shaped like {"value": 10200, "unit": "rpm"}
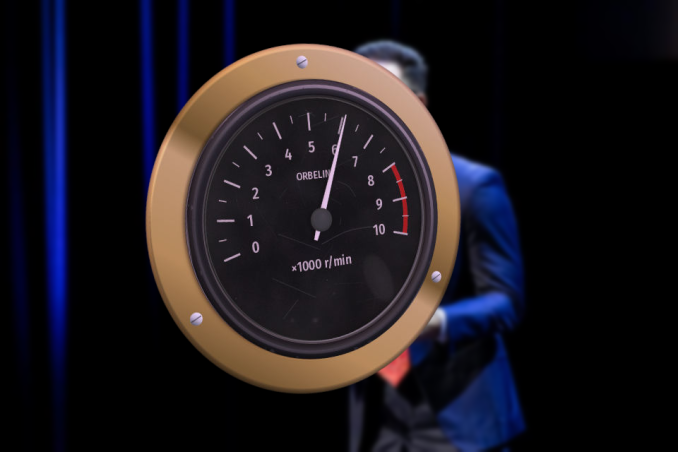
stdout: {"value": 6000, "unit": "rpm"}
